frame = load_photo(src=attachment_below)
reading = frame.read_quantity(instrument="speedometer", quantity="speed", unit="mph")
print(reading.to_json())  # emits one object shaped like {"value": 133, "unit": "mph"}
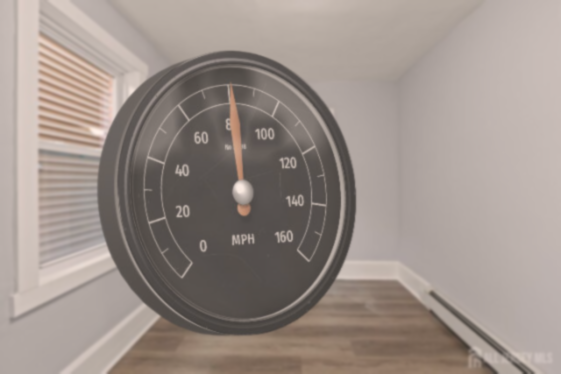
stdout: {"value": 80, "unit": "mph"}
